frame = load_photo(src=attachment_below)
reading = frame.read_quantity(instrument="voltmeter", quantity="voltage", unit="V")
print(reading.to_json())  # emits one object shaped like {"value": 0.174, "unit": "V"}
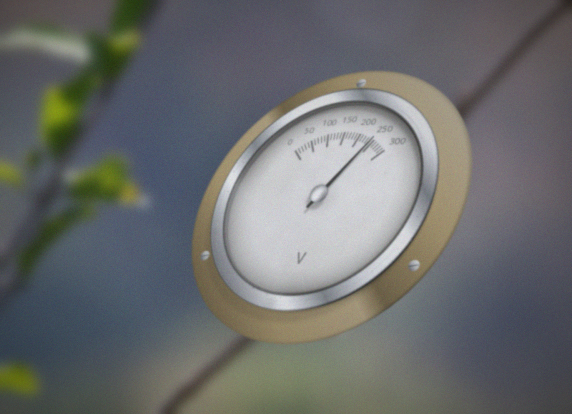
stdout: {"value": 250, "unit": "V"}
